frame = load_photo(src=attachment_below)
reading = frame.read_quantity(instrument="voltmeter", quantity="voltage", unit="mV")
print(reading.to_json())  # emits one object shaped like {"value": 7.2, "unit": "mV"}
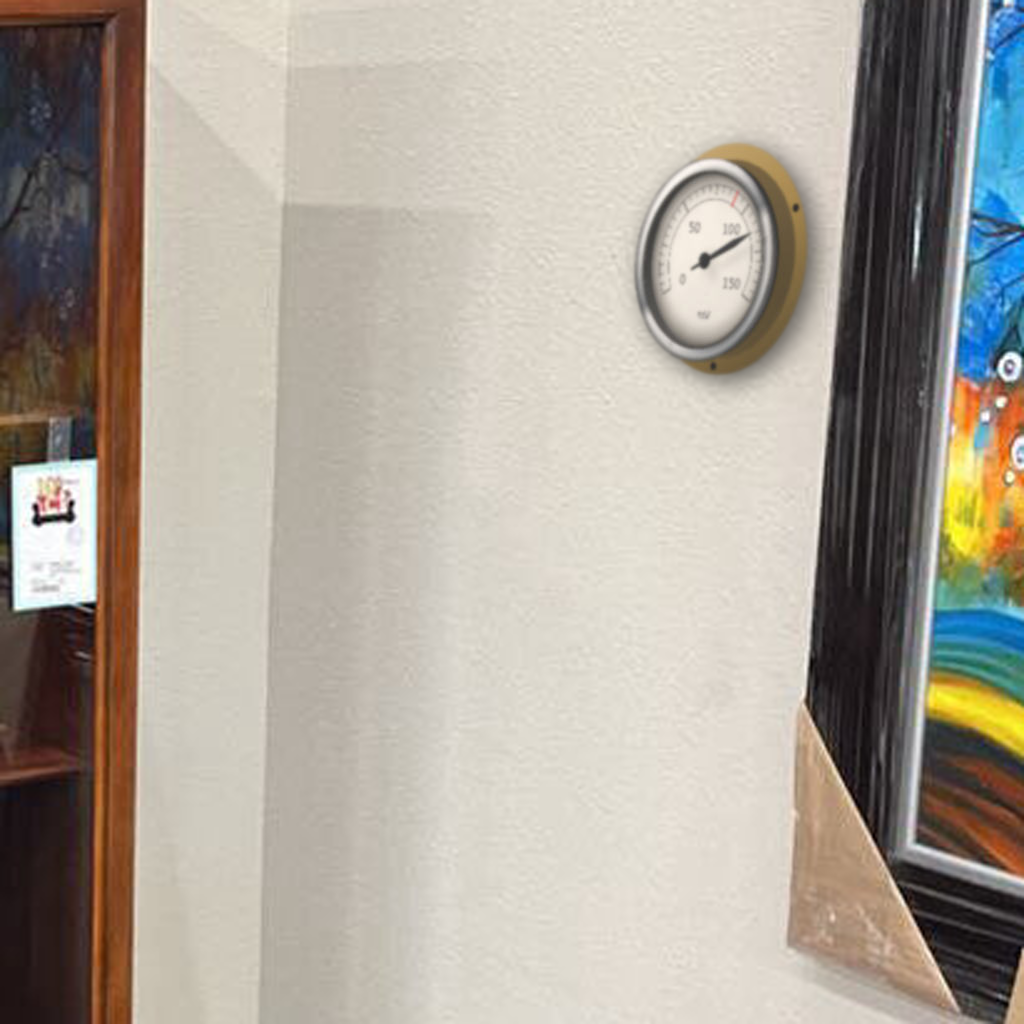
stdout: {"value": 115, "unit": "mV"}
